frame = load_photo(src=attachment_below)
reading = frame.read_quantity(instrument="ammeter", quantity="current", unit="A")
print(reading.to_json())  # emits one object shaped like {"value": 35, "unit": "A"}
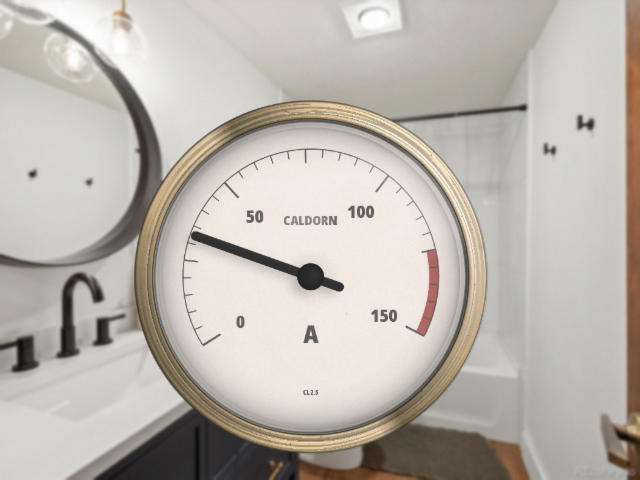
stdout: {"value": 32.5, "unit": "A"}
